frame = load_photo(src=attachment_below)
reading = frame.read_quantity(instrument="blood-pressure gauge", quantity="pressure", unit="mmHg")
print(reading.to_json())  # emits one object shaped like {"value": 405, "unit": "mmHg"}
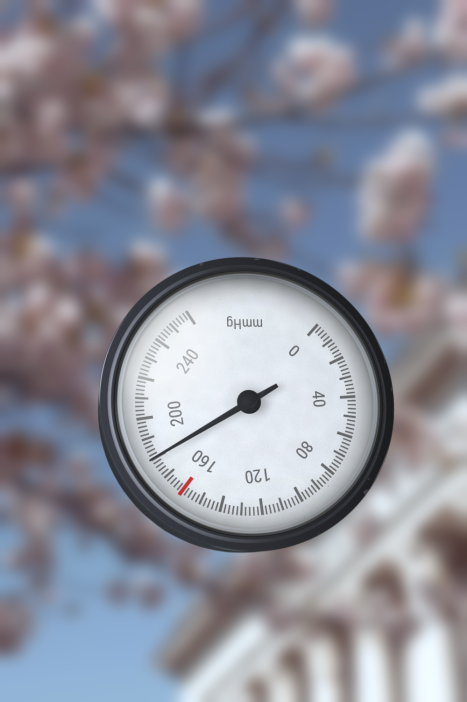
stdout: {"value": 180, "unit": "mmHg"}
